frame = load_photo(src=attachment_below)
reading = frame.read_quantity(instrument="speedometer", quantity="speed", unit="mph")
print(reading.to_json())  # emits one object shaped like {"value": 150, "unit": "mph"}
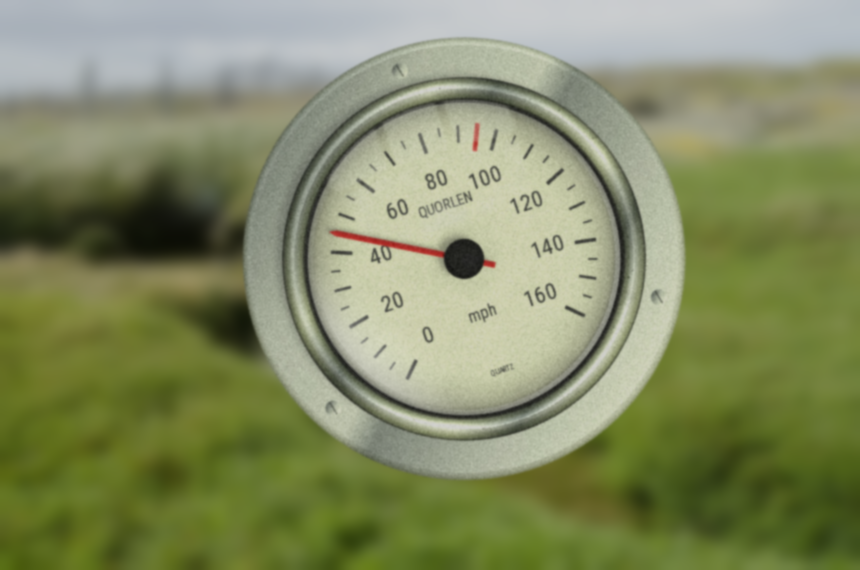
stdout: {"value": 45, "unit": "mph"}
